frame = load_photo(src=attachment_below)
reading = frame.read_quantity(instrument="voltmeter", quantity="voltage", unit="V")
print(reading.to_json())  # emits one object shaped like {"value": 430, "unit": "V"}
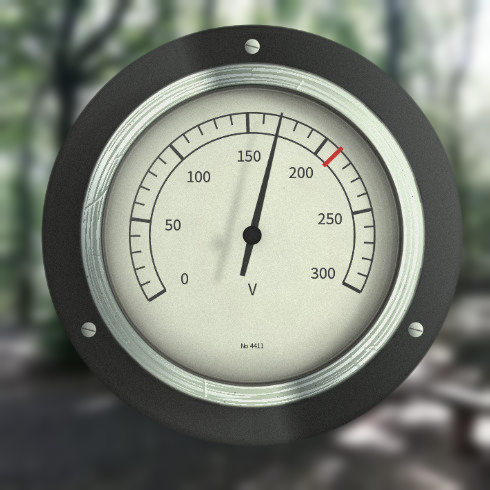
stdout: {"value": 170, "unit": "V"}
